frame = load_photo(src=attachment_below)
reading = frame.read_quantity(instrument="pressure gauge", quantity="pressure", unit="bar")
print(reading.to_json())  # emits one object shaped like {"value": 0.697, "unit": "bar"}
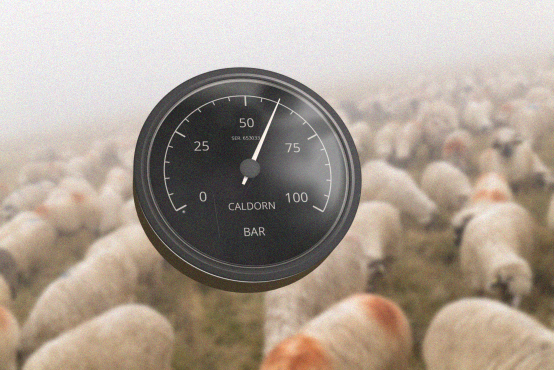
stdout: {"value": 60, "unit": "bar"}
